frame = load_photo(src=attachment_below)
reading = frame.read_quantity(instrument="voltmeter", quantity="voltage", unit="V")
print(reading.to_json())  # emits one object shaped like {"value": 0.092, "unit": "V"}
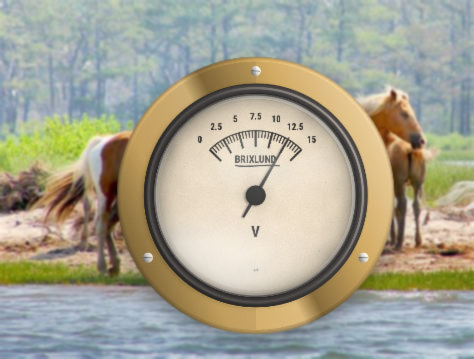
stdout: {"value": 12.5, "unit": "V"}
